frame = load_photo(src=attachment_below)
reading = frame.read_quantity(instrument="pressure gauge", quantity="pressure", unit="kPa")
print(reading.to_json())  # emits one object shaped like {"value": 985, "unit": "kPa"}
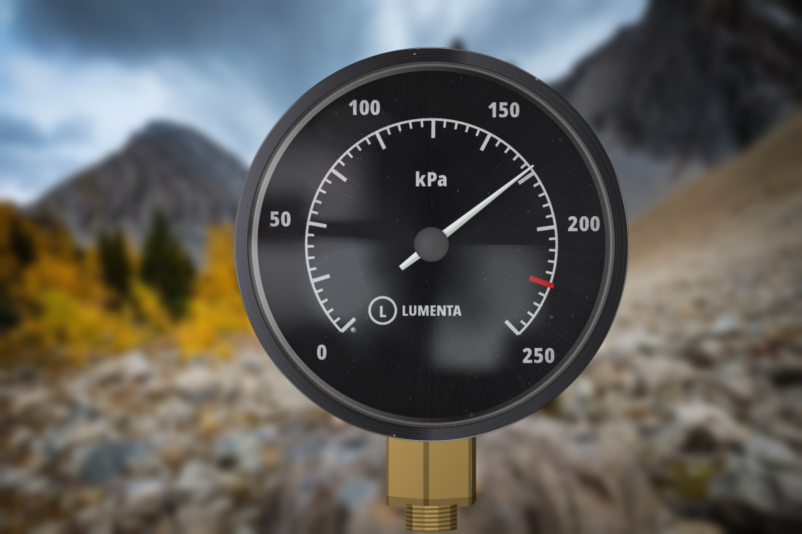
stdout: {"value": 172.5, "unit": "kPa"}
